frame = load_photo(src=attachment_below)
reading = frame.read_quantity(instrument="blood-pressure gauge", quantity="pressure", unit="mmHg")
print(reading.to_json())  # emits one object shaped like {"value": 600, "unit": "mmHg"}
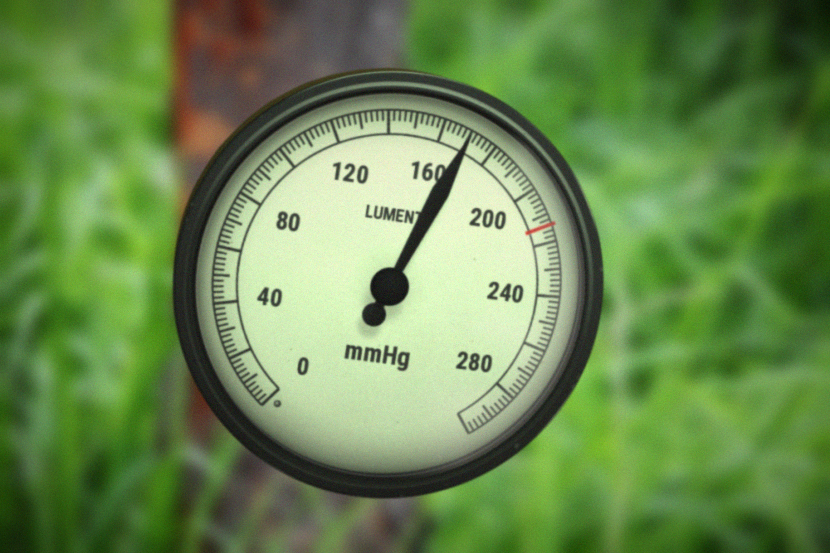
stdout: {"value": 170, "unit": "mmHg"}
